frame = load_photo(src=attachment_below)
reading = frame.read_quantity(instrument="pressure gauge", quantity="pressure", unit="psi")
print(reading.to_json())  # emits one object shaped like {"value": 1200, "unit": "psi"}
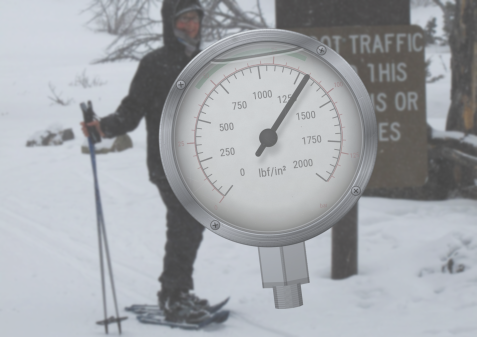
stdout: {"value": 1300, "unit": "psi"}
